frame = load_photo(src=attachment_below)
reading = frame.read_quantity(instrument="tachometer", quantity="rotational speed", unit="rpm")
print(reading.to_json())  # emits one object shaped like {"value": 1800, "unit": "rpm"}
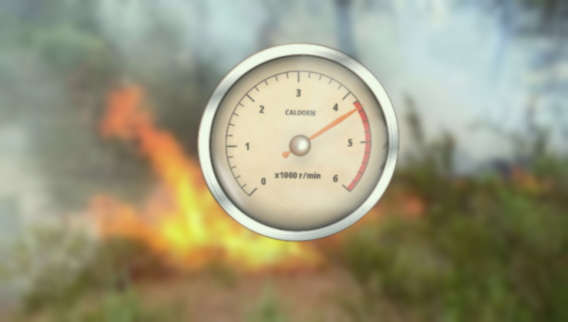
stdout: {"value": 4300, "unit": "rpm"}
